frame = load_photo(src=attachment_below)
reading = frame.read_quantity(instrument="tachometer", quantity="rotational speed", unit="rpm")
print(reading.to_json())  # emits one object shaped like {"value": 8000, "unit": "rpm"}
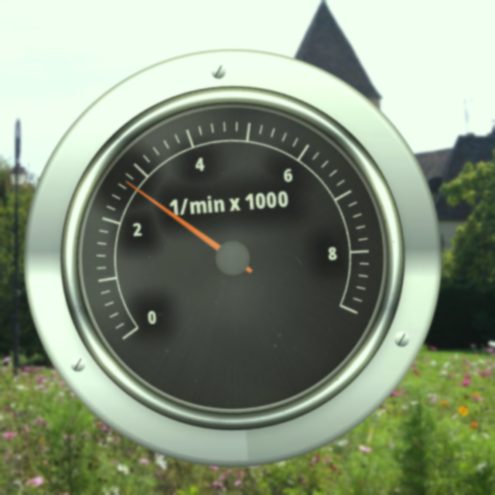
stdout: {"value": 2700, "unit": "rpm"}
